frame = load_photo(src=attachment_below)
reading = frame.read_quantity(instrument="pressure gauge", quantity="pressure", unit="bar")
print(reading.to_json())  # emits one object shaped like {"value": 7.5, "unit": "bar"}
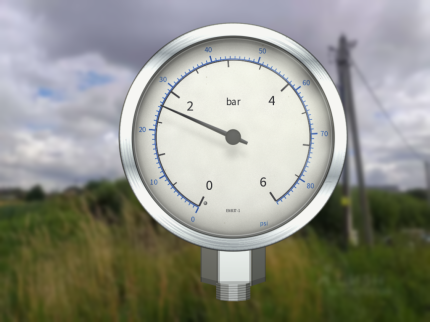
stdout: {"value": 1.75, "unit": "bar"}
